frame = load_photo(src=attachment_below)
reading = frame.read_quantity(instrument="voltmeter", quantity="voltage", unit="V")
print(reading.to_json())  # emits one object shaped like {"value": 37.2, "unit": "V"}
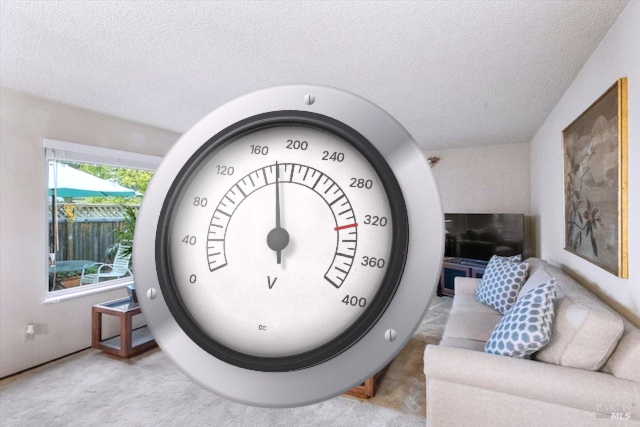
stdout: {"value": 180, "unit": "V"}
